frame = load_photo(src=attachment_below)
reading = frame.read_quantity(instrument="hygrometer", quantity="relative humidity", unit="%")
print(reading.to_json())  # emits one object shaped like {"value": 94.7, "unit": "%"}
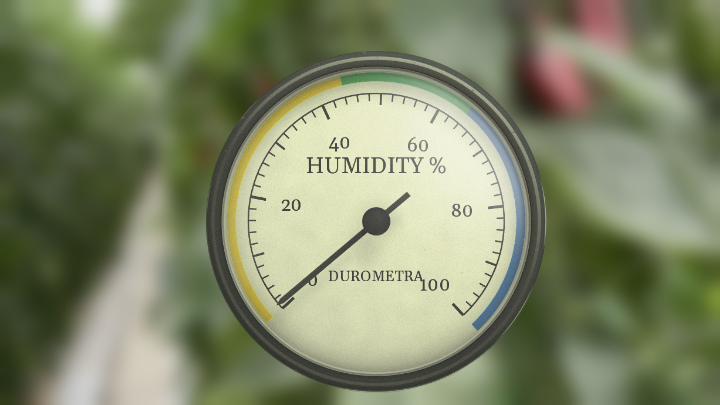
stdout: {"value": 1, "unit": "%"}
